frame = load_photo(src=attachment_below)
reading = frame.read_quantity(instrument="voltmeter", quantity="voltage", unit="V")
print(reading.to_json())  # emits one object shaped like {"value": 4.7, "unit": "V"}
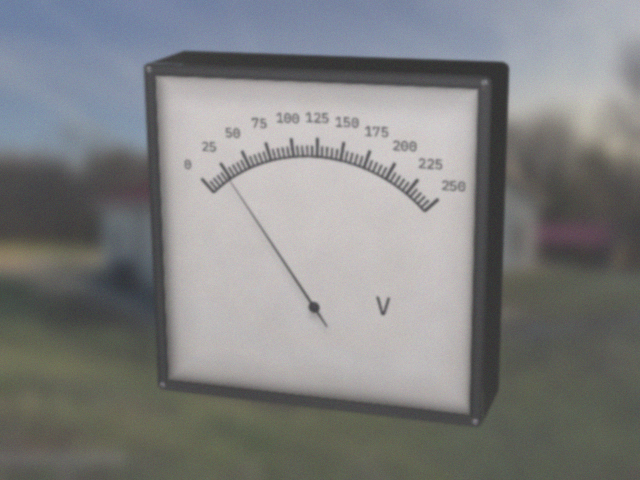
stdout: {"value": 25, "unit": "V"}
